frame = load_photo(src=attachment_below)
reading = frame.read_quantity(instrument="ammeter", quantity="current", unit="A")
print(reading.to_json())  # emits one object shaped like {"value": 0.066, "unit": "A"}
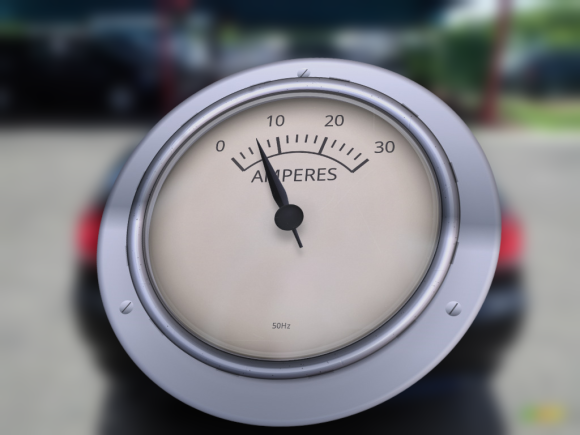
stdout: {"value": 6, "unit": "A"}
